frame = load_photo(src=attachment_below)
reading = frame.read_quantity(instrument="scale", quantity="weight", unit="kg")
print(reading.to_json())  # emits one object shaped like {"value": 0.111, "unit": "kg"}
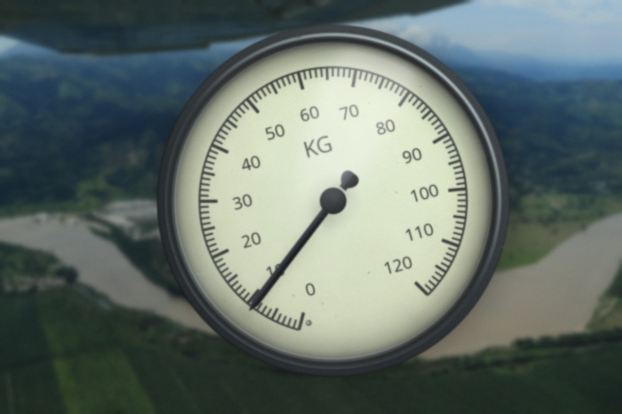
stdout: {"value": 9, "unit": "kg"}
